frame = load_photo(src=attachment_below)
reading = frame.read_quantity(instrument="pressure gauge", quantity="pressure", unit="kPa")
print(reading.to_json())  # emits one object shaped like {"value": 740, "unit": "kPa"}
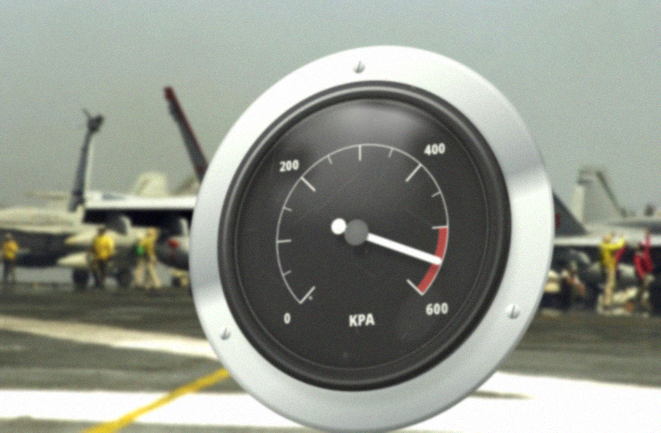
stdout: {"value": 550, "unit": "kPa"}
